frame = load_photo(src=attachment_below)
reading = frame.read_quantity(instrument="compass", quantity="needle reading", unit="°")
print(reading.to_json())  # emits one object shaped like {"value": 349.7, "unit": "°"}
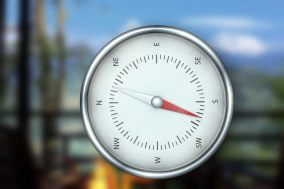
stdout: {"value": 200, "unit": "°"}
